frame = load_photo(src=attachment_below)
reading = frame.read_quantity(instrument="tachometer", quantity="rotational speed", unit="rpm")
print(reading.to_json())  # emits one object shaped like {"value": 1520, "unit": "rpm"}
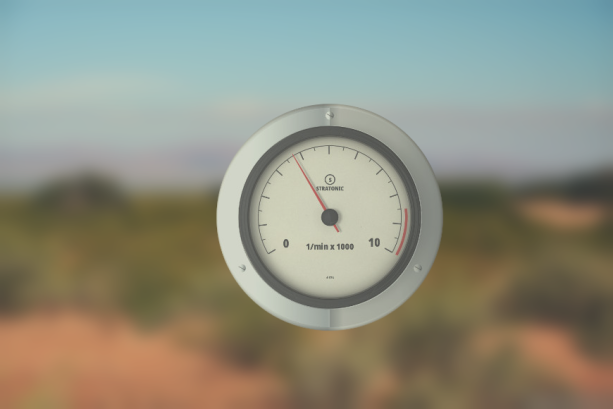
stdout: {"value": 3750, "unit": "rpm"}
